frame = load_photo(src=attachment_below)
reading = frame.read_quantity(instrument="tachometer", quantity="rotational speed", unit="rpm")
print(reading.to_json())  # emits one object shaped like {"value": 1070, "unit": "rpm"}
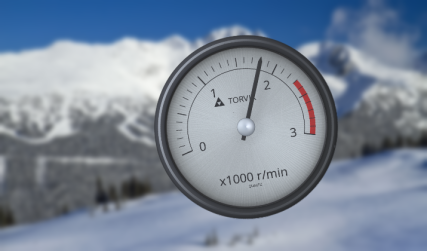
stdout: {"value": 1800, "unit": "rpm"}
